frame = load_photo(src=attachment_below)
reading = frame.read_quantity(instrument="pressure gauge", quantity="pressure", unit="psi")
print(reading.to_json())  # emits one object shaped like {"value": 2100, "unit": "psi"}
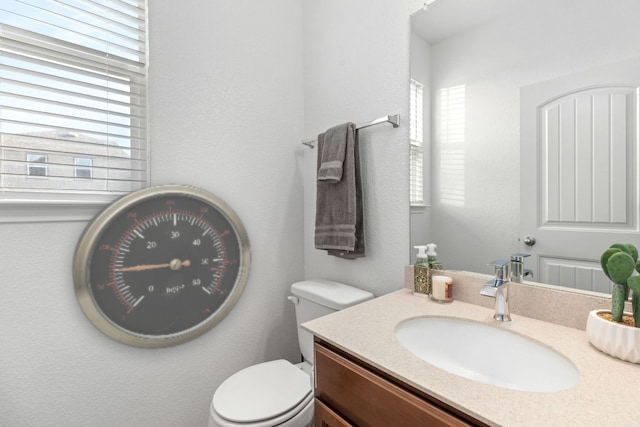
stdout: {"value": 10, "unit": "psi"}
